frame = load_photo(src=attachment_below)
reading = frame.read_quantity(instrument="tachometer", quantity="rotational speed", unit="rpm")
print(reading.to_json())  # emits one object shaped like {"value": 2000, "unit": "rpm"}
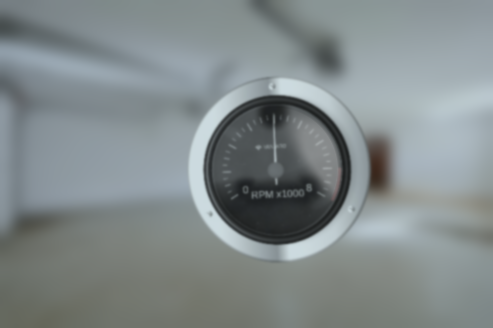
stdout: {"value": 4000, "unit": "rpm"}
